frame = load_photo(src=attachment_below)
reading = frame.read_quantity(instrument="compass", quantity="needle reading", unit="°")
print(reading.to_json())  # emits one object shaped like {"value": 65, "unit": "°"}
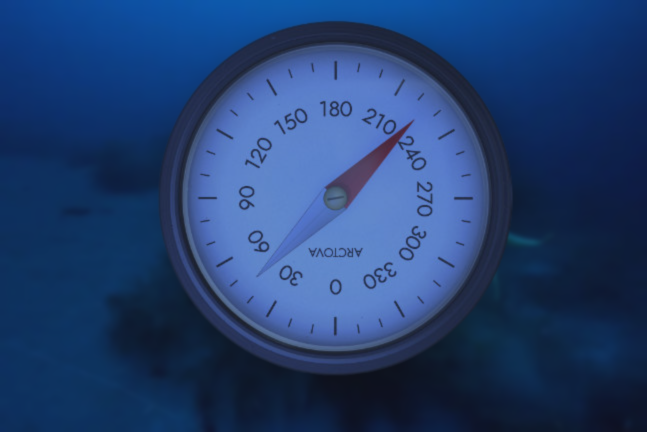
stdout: {"value": 225, "unit": "°"}
